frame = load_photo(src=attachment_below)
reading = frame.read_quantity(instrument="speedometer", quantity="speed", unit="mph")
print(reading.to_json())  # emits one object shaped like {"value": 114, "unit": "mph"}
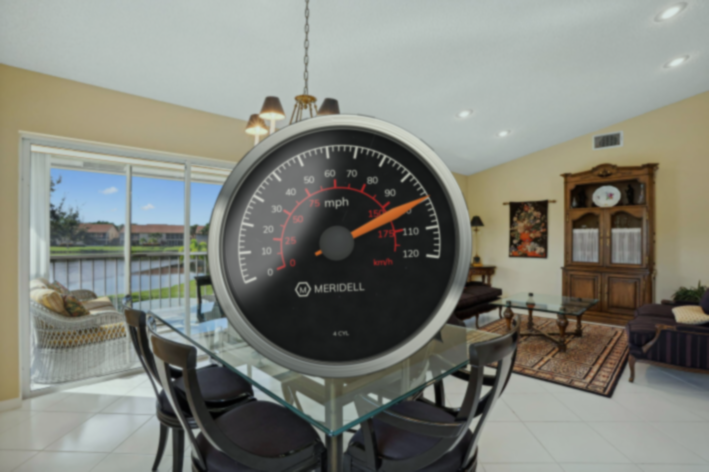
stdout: {"value": 100, "unit": "mph"}
